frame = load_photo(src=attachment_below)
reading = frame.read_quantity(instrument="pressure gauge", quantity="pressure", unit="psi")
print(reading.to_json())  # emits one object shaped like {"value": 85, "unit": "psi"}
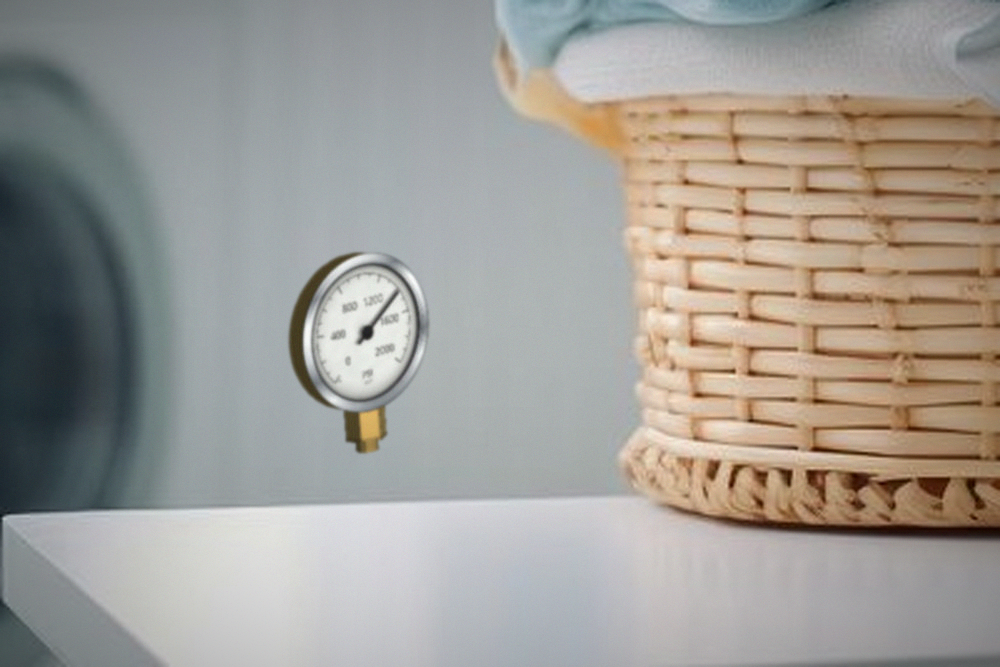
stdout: {"value": 1400, "unit": "psi"}
